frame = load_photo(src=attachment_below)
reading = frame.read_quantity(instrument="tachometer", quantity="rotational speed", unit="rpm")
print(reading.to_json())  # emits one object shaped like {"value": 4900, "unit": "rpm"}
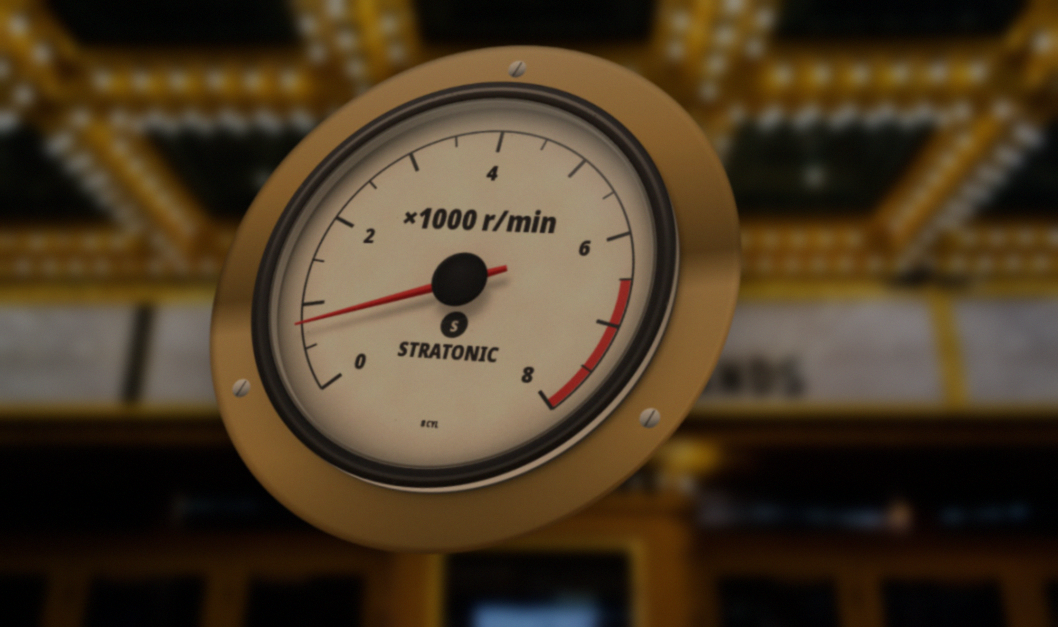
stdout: {"value": 750, "unit": "rpm"}
